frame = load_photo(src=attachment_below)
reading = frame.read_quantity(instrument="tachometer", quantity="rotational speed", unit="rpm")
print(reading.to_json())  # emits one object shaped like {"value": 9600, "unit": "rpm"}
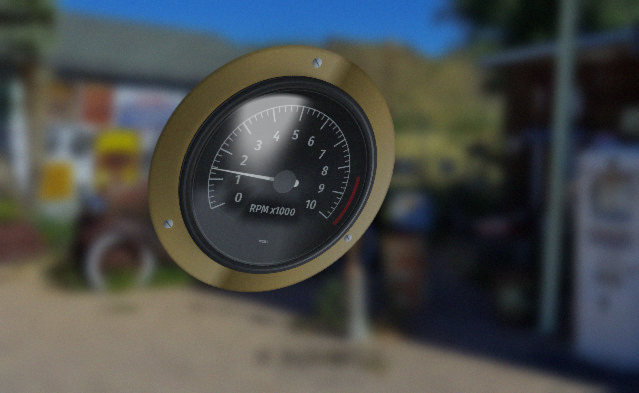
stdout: {"value": 1400, "unit": "rpm"}
